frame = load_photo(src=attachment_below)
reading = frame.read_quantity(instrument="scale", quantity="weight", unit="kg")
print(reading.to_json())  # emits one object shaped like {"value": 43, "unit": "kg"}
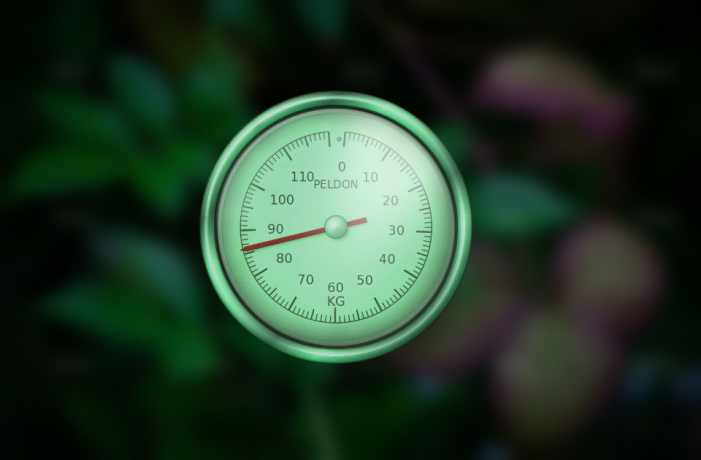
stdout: {"value": 86, "unit": "kg"}
